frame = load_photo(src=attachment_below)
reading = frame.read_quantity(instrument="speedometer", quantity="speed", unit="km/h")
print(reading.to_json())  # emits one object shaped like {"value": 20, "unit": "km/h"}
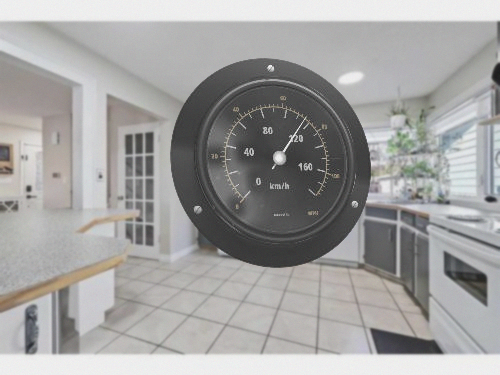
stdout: {"value": 115, "unit": "km/h"}
